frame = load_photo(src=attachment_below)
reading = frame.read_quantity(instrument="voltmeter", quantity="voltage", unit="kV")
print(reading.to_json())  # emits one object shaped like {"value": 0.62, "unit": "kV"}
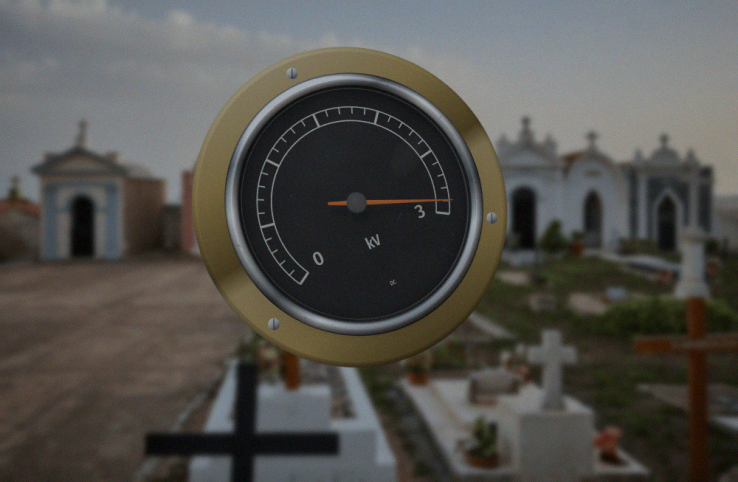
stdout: {"value": 2.9, "unit": "kV"}
